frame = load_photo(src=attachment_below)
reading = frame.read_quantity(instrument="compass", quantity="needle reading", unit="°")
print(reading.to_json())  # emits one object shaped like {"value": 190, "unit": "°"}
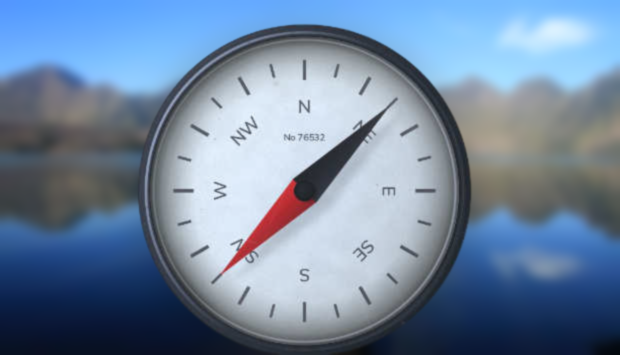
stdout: {"value": 225, "unit": "°"}
